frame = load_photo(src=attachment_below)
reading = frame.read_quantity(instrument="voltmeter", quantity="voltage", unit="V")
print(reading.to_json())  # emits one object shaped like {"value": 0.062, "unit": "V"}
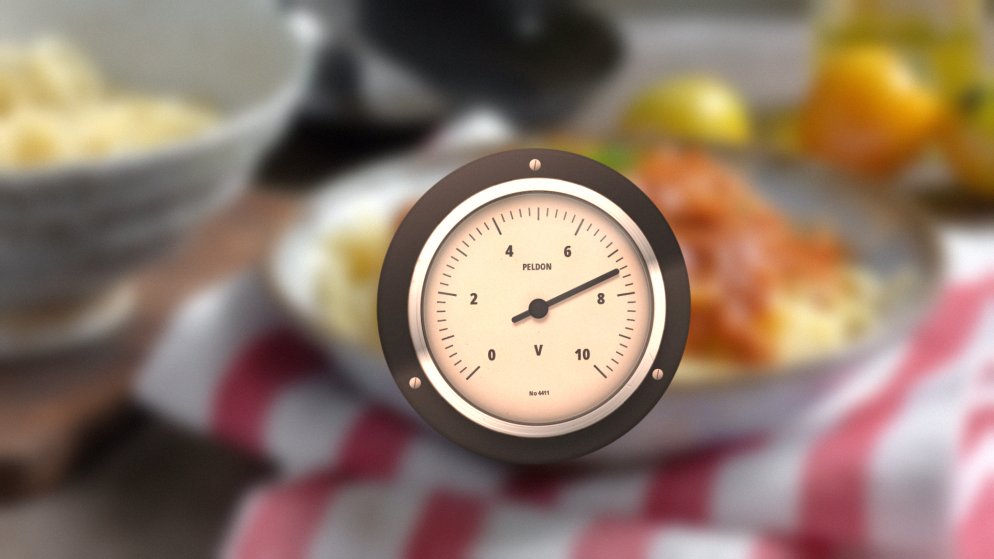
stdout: {"value": 7.4, "unit": "V"}
